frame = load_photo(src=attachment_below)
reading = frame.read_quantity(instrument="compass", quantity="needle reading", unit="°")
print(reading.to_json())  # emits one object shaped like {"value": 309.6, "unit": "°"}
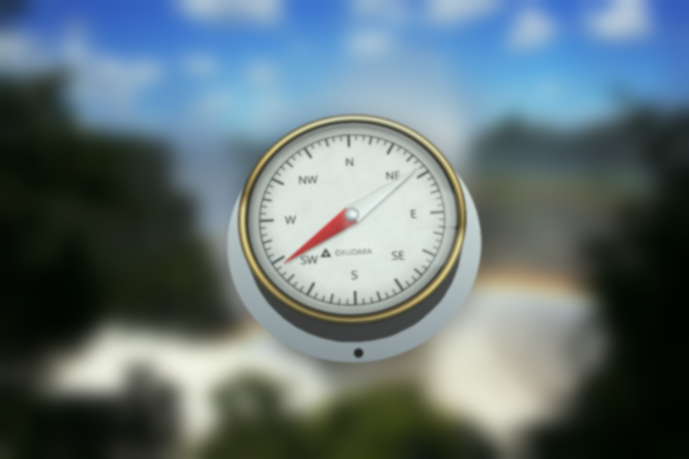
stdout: {"value": 235, "unit": "°"}
